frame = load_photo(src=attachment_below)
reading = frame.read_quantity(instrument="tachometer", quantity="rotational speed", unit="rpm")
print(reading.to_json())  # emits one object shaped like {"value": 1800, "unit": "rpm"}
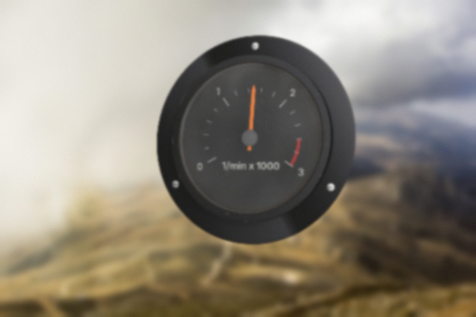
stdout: {"value": 1500, "unit": "rpm"}
